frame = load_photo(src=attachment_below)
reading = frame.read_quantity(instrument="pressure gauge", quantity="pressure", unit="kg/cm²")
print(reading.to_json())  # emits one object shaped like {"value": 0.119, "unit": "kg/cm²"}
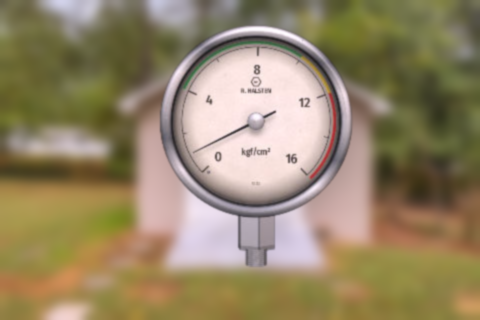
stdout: {"value": 1, "unit": "kg/cm²"}
